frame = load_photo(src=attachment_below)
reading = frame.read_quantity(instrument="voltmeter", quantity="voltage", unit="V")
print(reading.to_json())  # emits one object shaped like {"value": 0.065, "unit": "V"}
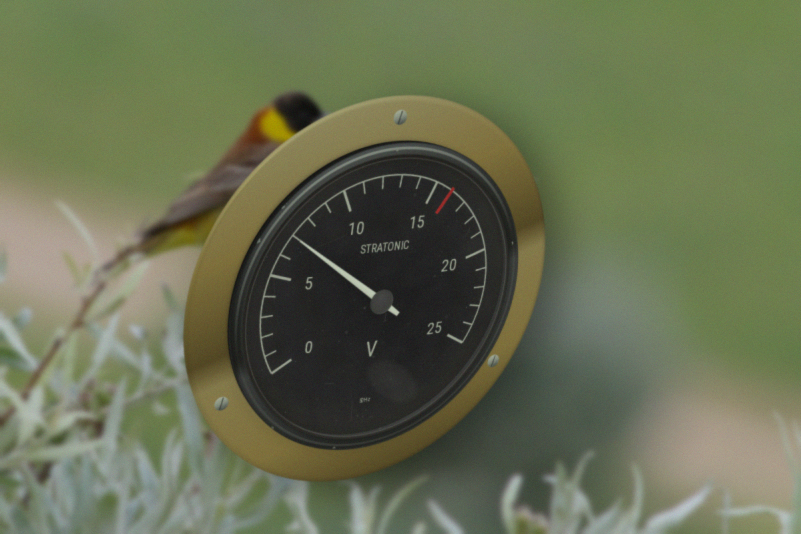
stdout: {"value": 7, "unit": "V"}
